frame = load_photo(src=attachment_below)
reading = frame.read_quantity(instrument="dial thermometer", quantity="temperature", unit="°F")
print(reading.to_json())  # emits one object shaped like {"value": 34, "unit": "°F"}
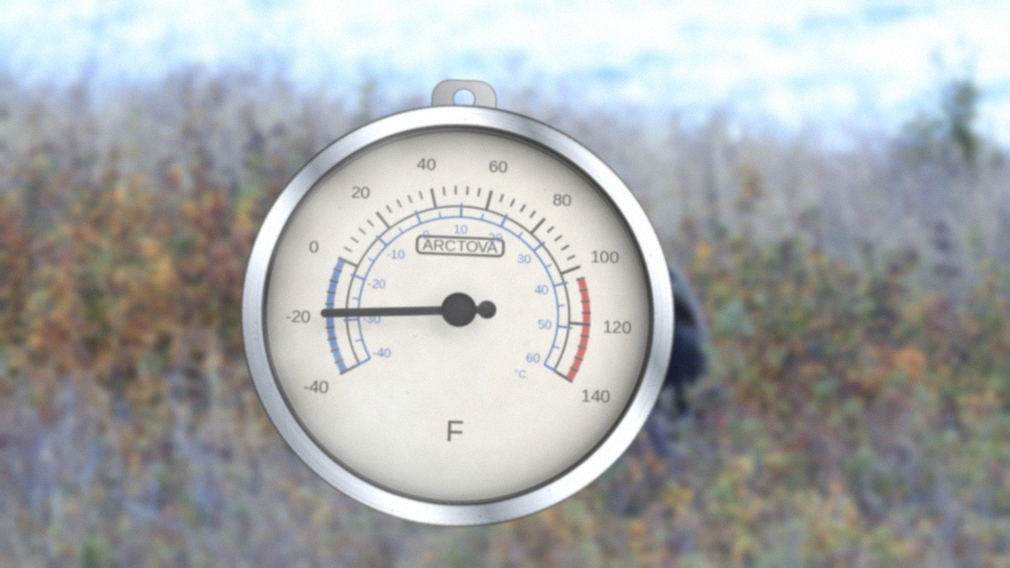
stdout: {"value": -20, "unit": "°F"}
